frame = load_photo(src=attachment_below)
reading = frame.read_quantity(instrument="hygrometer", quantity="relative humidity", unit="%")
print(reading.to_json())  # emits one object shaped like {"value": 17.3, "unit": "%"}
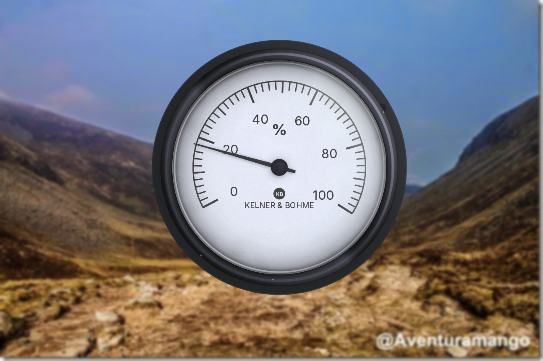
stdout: {"value": 18, "unit": "%"}
